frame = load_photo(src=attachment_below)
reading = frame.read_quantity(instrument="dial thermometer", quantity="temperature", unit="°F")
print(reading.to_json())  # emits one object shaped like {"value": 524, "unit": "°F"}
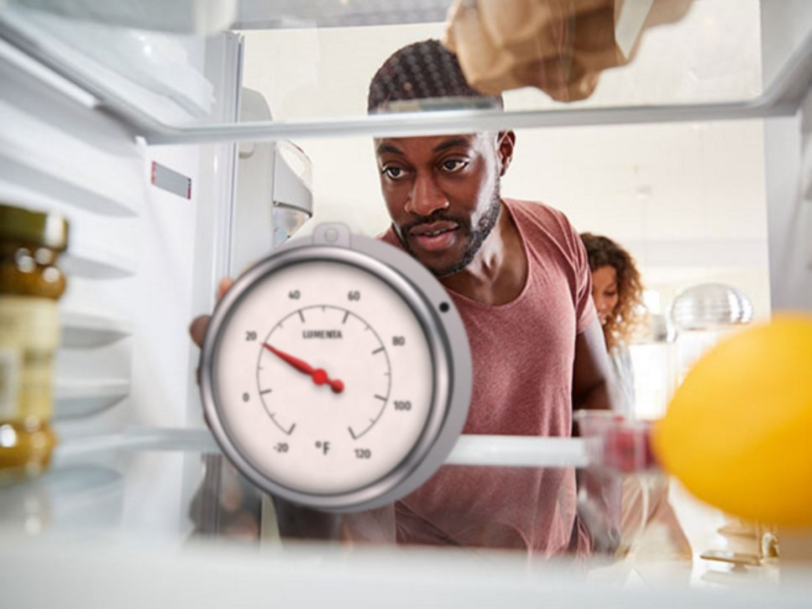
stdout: {"value": 20, "unit": "°F"}
